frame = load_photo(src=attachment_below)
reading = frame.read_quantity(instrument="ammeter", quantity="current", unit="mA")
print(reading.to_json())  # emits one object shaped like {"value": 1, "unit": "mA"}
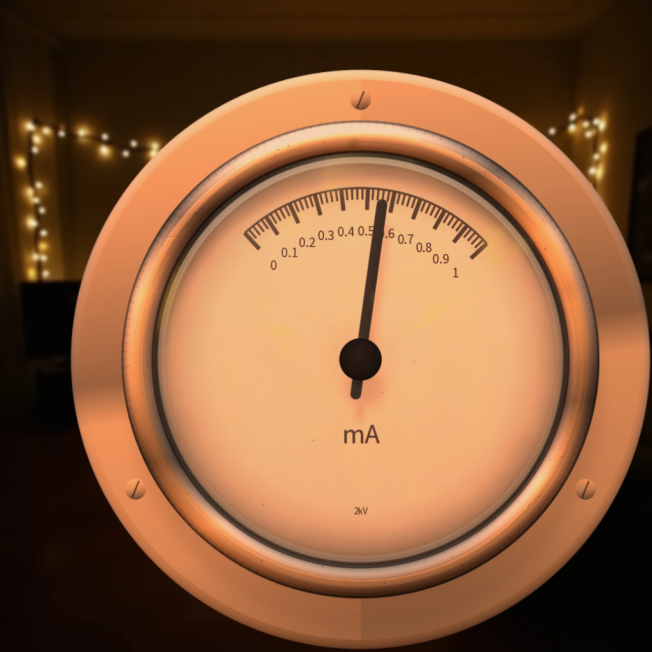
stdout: {"value": 0.56, "unit": "mA"}
